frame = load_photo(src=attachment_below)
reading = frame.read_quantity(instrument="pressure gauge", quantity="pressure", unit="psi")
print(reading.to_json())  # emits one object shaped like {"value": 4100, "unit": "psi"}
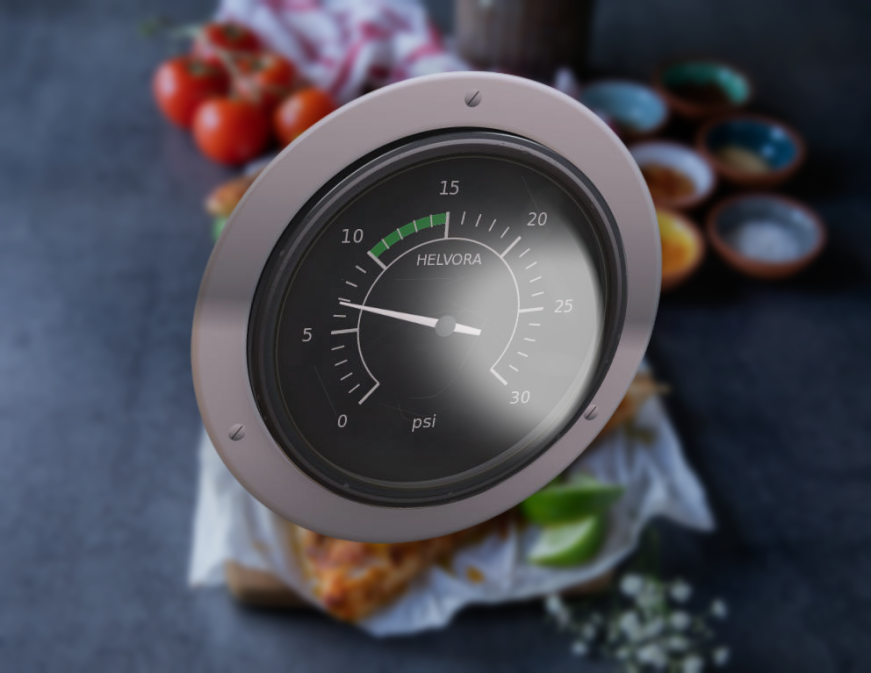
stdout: {"value": 7, "unit": "psi"}
